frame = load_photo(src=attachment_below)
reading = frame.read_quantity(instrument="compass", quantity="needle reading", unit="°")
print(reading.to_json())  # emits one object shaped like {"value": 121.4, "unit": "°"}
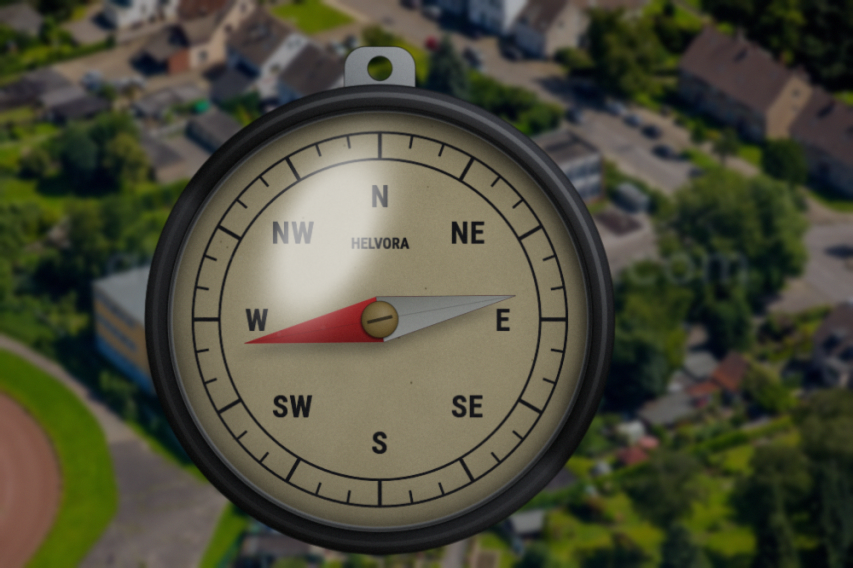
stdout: {"value": 260, "unit": "°"}
